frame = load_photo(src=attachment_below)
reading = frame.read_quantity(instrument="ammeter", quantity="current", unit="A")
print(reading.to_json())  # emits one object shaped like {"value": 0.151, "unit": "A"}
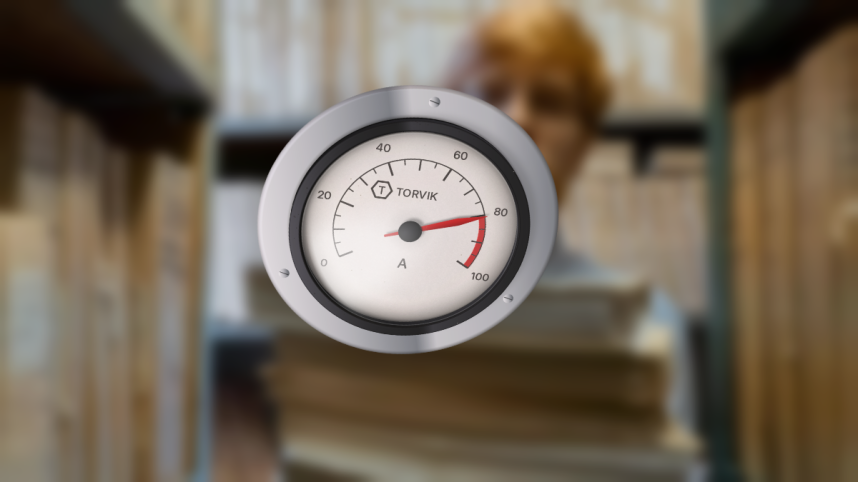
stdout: {"value": 80, "unit": "A"}
